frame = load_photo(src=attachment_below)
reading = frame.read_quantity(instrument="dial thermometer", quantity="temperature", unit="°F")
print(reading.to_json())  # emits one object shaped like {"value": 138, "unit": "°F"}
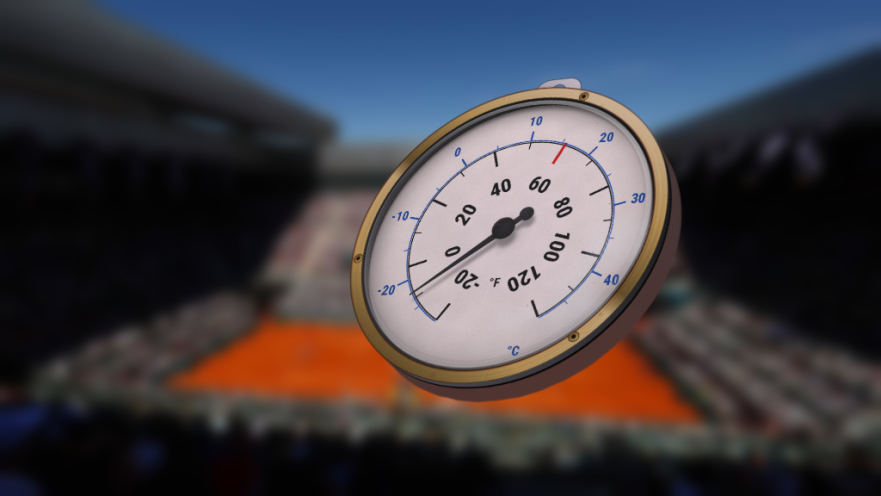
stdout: {"value": -10, "unit": "°F"}
